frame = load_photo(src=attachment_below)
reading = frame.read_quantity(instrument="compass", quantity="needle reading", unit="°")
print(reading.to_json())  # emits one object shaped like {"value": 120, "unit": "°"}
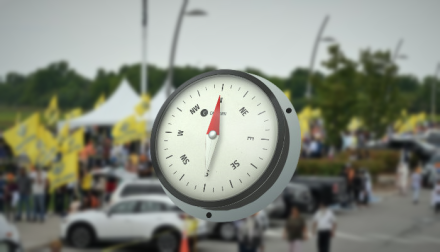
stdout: {"value": 0, "unit": "°"}
